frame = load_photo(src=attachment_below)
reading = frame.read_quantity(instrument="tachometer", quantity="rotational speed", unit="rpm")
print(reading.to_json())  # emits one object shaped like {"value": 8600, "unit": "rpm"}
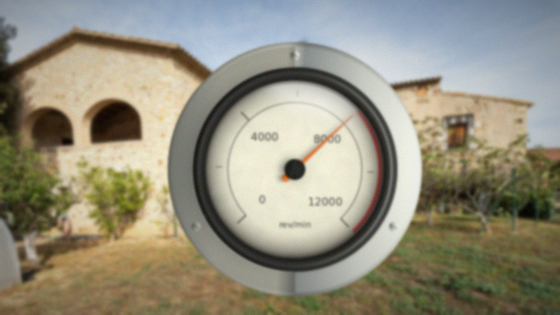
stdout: {"value": 8000, "unit": "rpm"}
